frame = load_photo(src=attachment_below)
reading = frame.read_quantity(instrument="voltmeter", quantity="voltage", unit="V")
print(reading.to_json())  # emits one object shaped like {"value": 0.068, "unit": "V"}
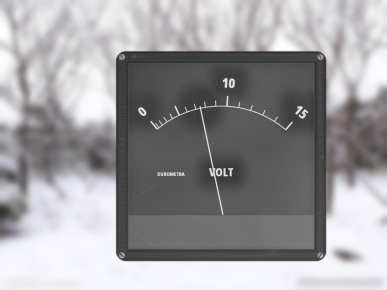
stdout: {"value": 7.5, "unit": "V"}
